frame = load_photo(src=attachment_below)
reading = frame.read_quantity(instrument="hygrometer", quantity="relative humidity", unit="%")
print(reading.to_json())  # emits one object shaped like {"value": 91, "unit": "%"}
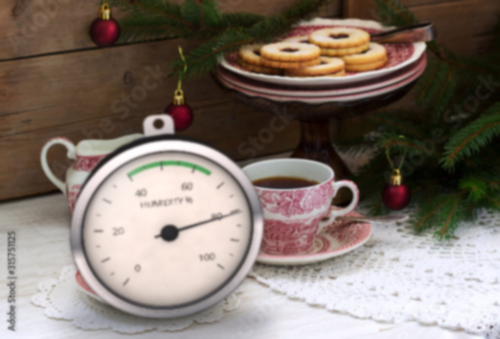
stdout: {"value": 80, "unit": "%"}
